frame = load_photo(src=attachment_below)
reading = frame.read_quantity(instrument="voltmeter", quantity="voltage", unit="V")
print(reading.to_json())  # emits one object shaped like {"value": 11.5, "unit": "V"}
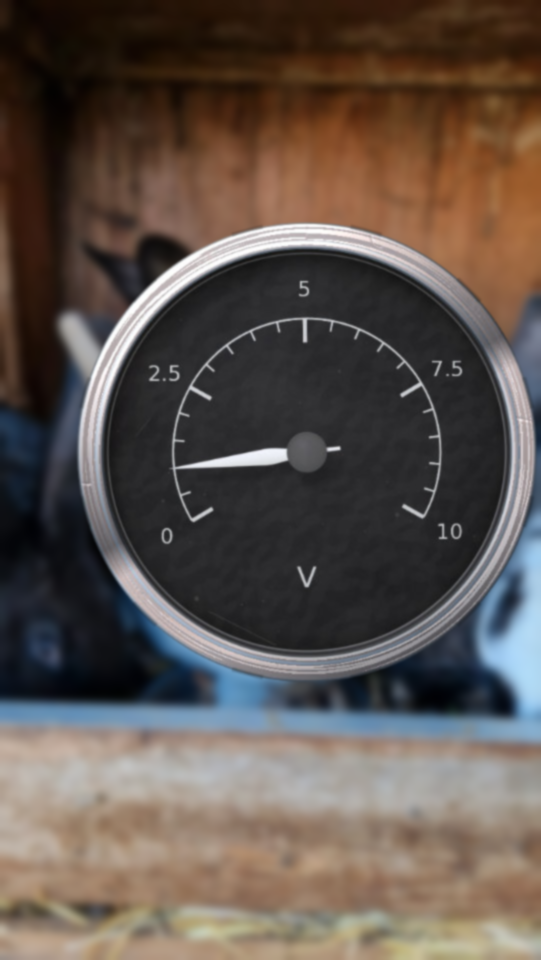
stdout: {"value": 1, "unit": "V"}
